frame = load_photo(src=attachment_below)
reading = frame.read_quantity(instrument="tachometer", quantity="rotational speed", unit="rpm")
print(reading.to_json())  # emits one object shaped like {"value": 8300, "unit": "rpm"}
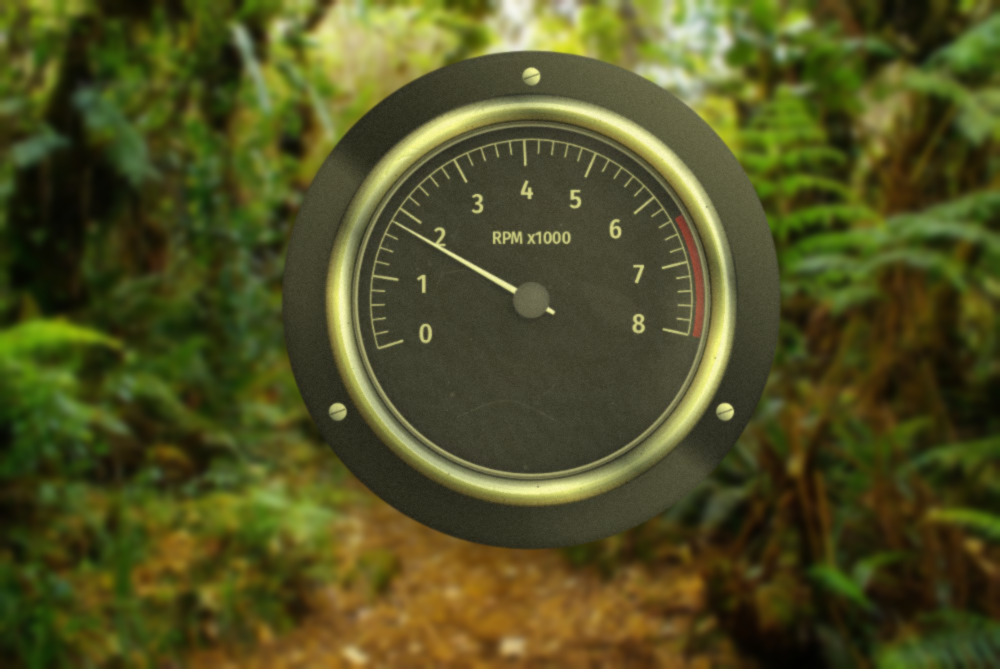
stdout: {"value": 1800, "unit": "rpm"}
